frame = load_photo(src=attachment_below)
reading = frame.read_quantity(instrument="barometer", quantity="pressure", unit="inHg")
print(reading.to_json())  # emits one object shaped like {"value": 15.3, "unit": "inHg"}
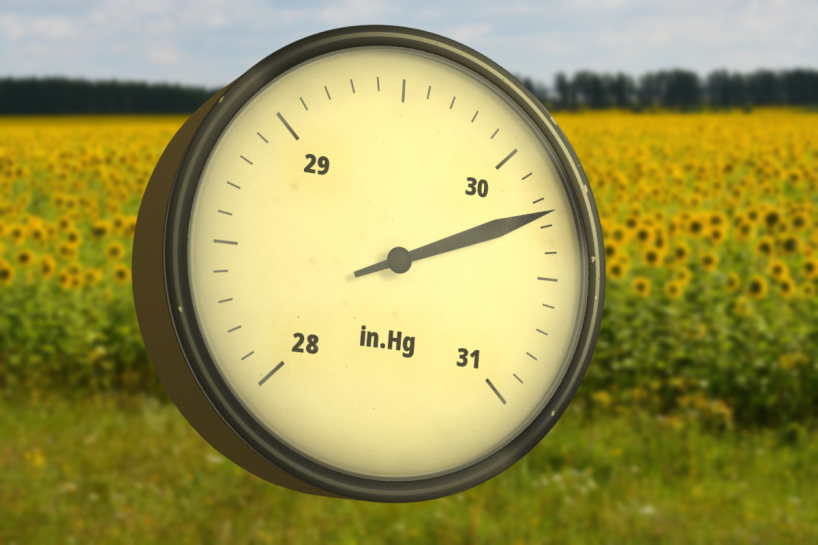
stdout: {"value": 30.25, "unit": "inHg"}
